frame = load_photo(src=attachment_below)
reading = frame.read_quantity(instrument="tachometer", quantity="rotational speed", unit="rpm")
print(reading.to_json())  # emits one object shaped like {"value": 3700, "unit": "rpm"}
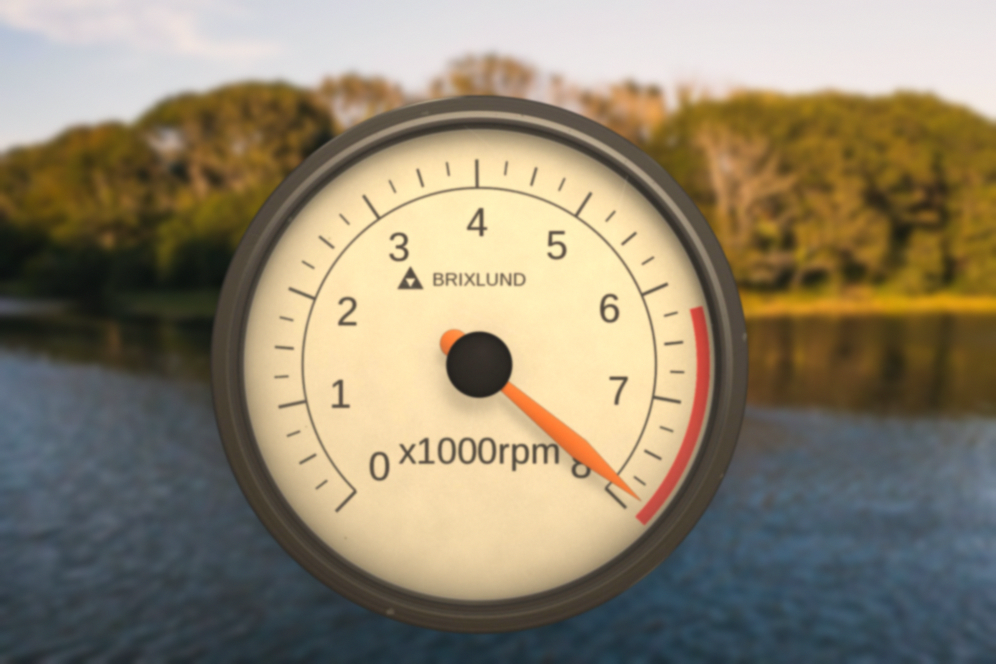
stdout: {"value": 7875, "unit": "rpm"}
